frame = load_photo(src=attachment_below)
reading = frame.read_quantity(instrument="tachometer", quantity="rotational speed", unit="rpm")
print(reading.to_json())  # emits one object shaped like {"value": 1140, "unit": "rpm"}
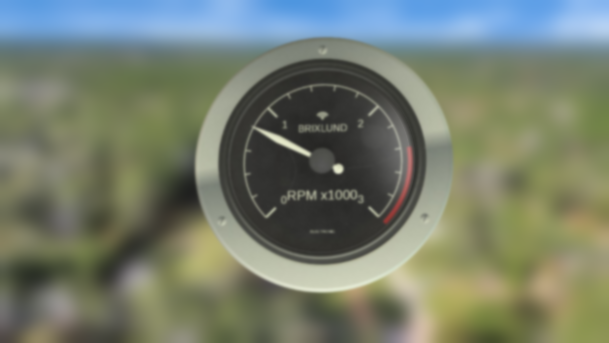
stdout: {"value": 800, "unit": "rpm"}
